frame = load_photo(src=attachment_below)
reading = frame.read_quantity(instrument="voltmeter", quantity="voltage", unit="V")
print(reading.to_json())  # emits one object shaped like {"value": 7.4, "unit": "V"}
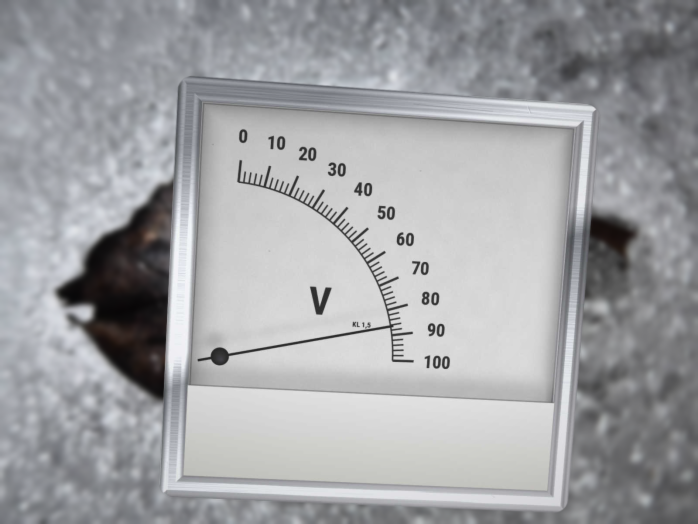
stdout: {"value": 86, "unit": "V"}
